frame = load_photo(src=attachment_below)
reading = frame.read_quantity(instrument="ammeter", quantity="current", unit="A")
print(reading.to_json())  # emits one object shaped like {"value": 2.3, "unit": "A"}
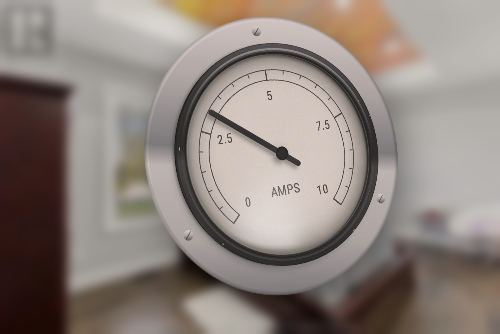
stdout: {"value": 3, "unit": "A"}
